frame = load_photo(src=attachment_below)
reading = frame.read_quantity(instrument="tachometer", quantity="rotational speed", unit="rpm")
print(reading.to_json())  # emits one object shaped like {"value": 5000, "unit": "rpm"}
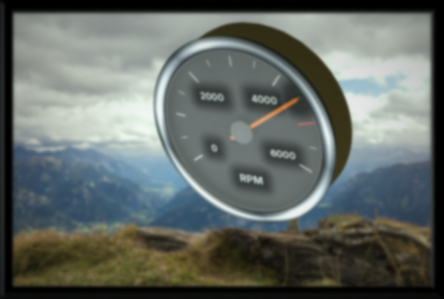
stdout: {"value": 4500, "unit": "rpm"}
